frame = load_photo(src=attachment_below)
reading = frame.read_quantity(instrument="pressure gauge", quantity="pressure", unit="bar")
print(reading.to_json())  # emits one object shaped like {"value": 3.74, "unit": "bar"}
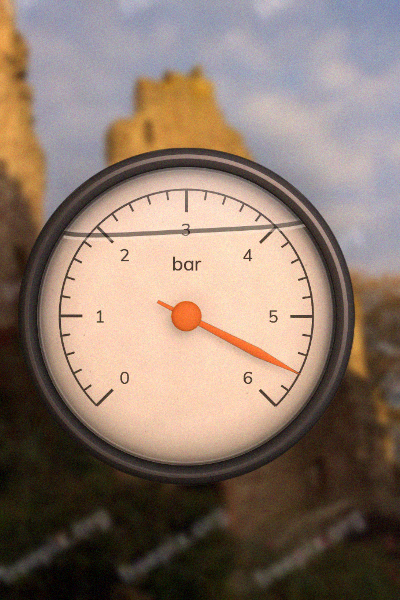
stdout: {"value": 5.6, "unit": "bar"}
